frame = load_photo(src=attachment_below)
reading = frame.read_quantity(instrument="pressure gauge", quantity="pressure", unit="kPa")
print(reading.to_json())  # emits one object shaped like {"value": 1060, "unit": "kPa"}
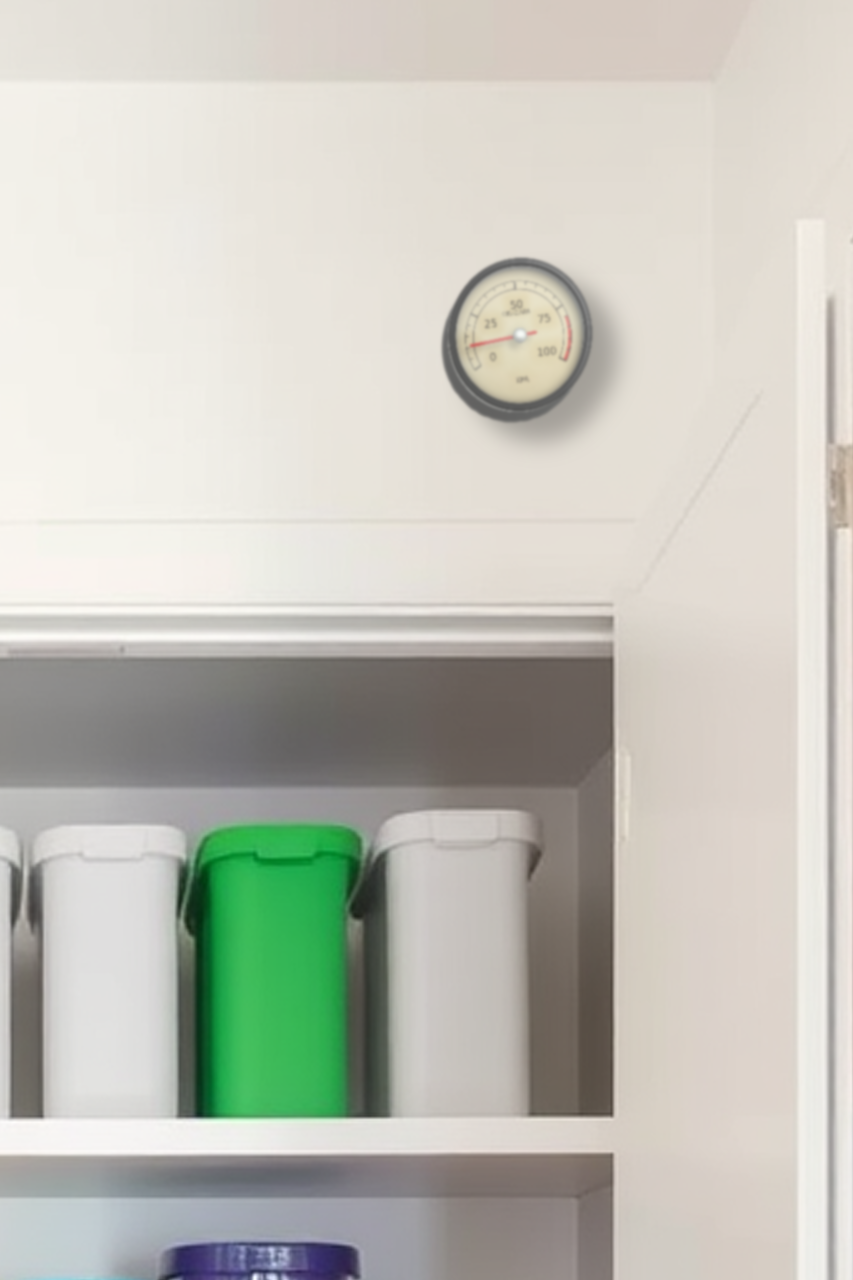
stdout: {"value": 10, "unit": "kPa"}
